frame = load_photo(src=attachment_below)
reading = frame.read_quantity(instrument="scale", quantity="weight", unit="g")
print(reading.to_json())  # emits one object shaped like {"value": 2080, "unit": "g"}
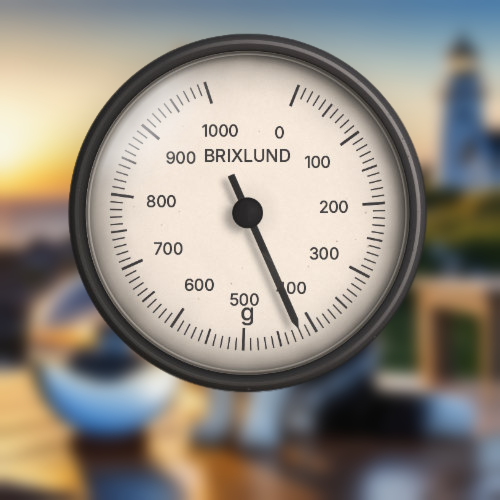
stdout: {"value": 420, "unit": "g"}
